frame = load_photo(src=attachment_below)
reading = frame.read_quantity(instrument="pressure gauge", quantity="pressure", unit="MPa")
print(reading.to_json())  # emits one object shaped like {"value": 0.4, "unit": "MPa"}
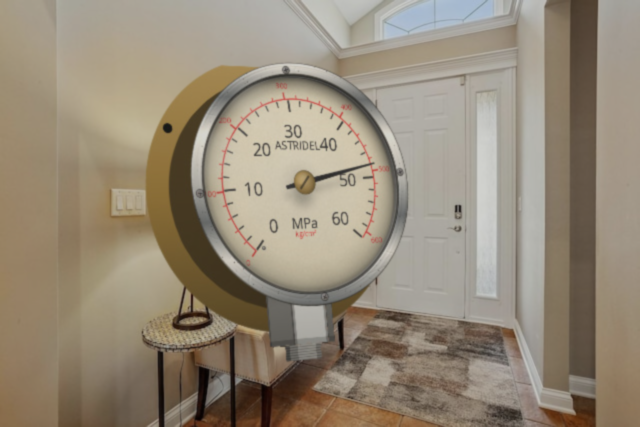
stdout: {"value": 48, "unit": "MPa"}
